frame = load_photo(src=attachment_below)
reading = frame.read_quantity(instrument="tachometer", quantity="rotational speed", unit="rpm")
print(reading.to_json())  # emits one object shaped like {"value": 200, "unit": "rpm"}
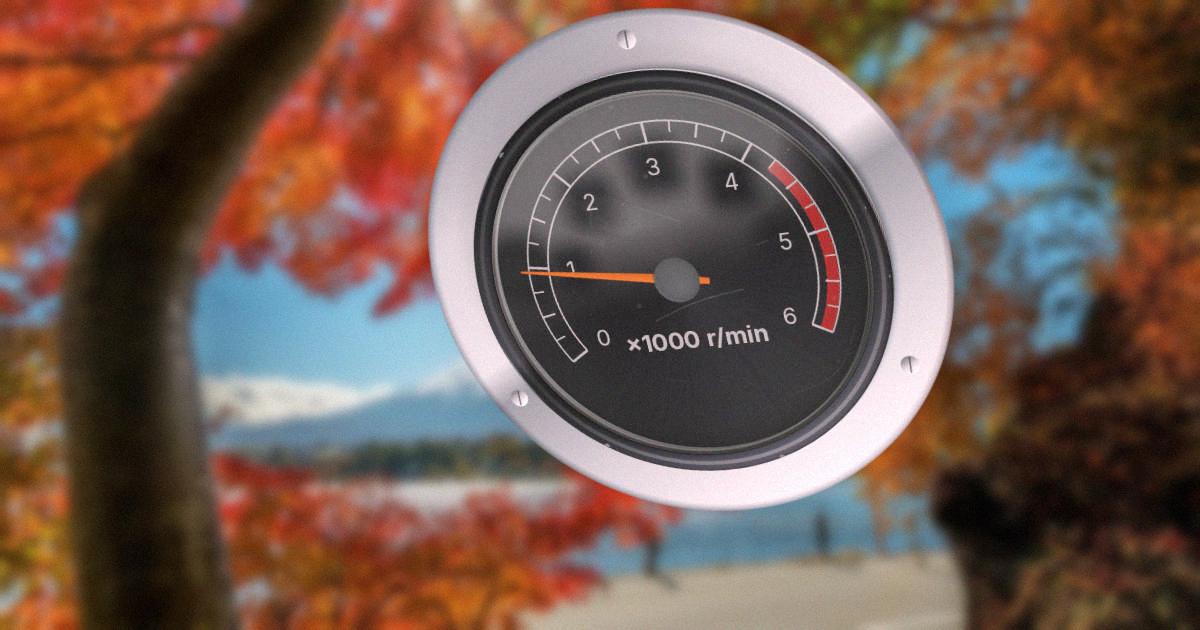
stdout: {"value": 1000, "unit": "rpm"}
